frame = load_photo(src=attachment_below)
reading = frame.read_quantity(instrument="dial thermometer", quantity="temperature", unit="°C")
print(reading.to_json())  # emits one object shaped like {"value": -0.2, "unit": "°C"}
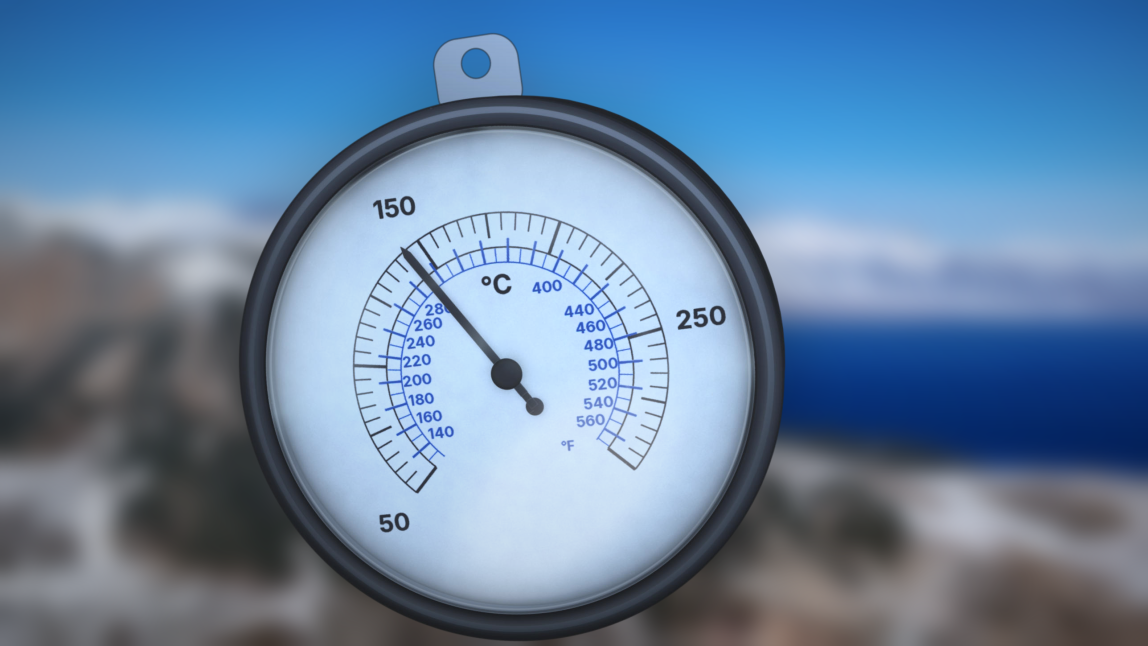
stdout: {"value": 145, "unit": "°C"}
